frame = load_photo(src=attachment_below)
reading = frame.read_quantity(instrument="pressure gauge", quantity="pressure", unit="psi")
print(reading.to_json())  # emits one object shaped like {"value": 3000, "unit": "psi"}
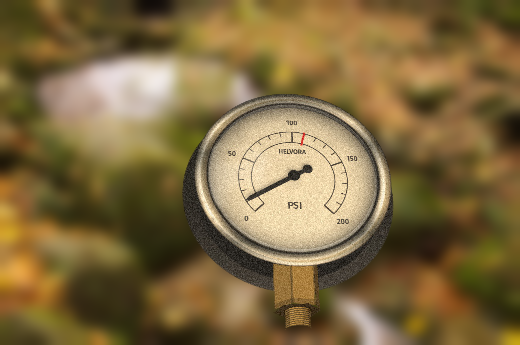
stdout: {"value": 10, "unit": "psi"}
